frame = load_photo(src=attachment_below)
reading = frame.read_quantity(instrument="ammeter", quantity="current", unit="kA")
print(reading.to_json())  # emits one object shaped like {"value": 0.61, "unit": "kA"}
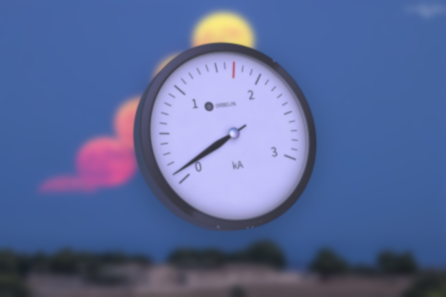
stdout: {"value": 0.1, "unit": "kA"}
